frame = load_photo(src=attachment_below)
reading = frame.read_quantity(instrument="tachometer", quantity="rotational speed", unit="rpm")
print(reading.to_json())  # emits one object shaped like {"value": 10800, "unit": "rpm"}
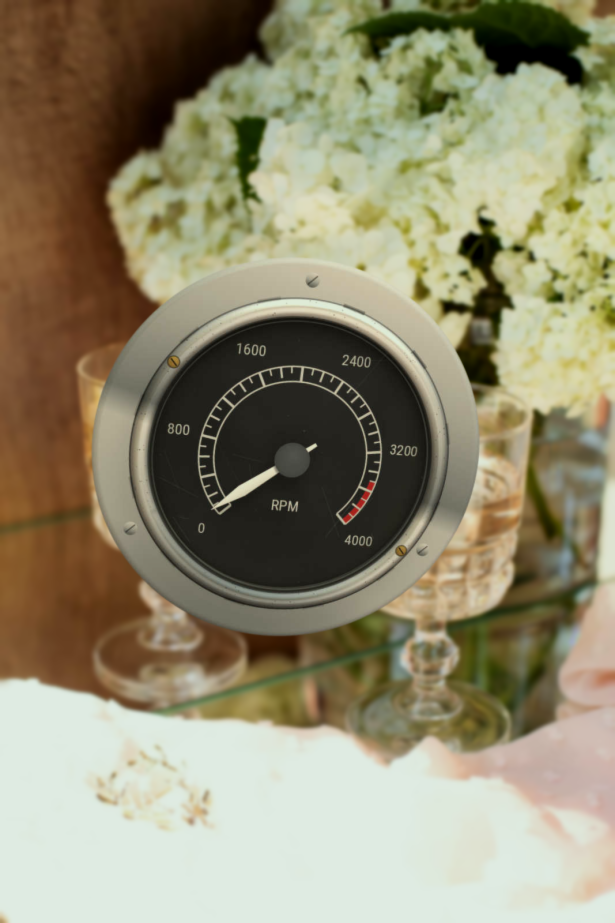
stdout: {"value": 100, "unit": "rpm"}
